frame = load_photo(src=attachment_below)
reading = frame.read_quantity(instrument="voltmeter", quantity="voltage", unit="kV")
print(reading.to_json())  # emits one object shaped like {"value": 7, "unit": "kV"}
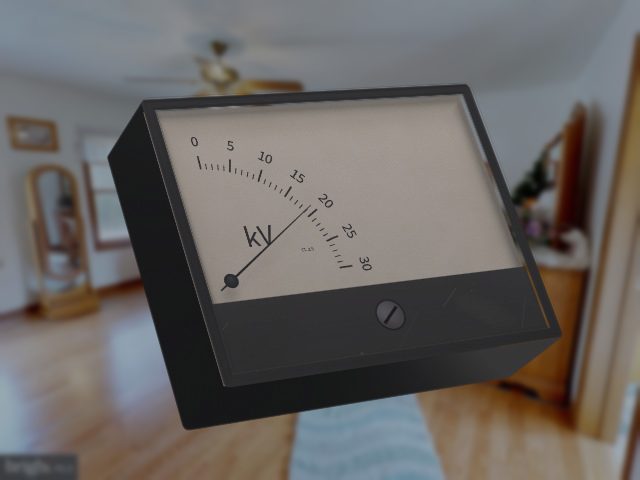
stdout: {"value": 19, "unit": "kV"}
